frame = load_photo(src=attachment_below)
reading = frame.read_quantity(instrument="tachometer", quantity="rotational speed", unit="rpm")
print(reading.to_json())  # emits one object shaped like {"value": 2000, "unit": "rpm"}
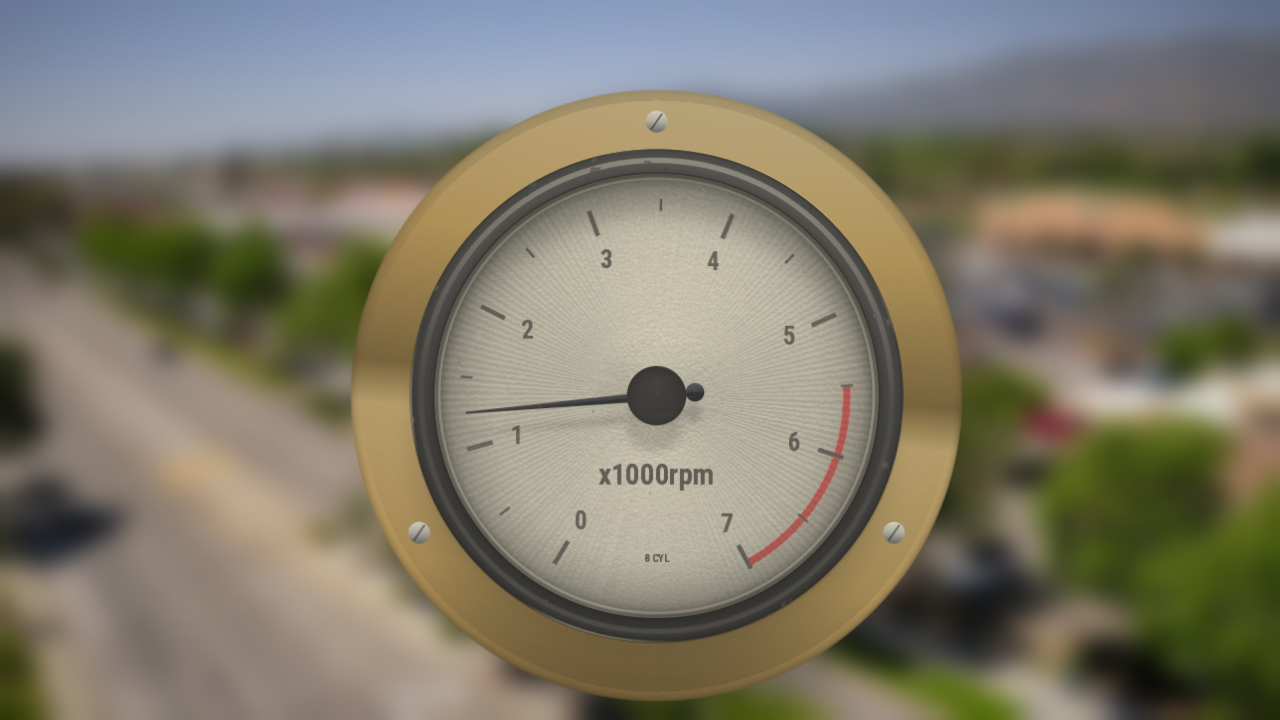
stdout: {"value": 1250, "unit": "rpm"}
